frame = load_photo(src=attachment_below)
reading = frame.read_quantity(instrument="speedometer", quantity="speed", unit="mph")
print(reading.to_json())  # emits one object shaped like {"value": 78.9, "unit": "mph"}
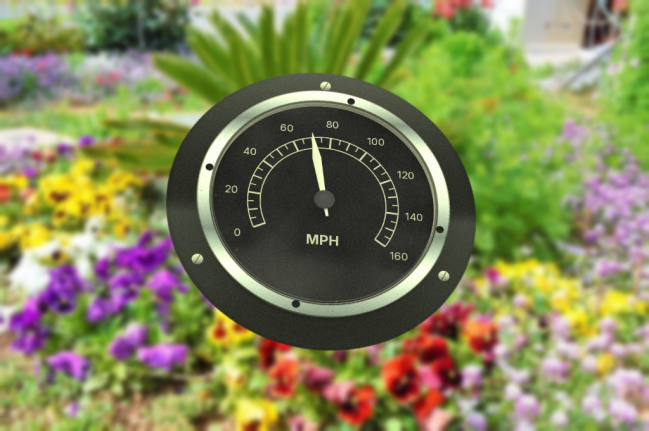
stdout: {"value": 70, "unit": "mph"}
